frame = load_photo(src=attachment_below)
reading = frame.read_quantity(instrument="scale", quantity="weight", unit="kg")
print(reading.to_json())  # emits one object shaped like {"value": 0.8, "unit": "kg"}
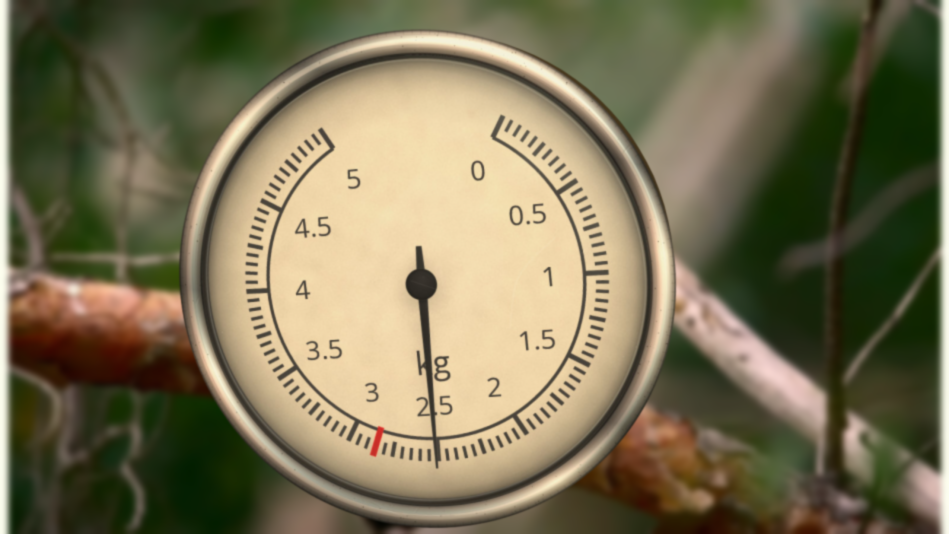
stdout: {"value": 2.5, "unit": "kg"}
